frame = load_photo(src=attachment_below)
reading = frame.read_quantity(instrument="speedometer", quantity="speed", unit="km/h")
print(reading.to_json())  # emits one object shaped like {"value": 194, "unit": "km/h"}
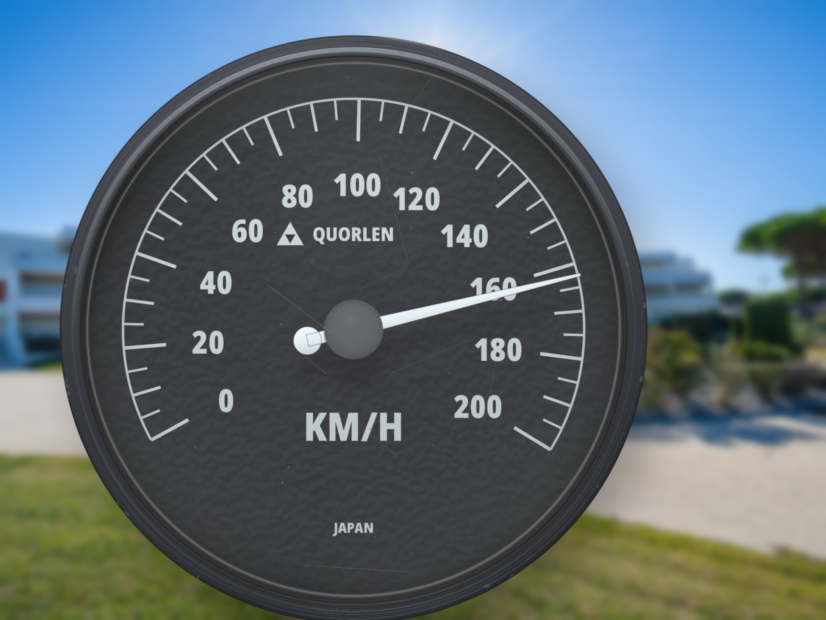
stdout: {"value": 162.5, "unit": "km/h"}
